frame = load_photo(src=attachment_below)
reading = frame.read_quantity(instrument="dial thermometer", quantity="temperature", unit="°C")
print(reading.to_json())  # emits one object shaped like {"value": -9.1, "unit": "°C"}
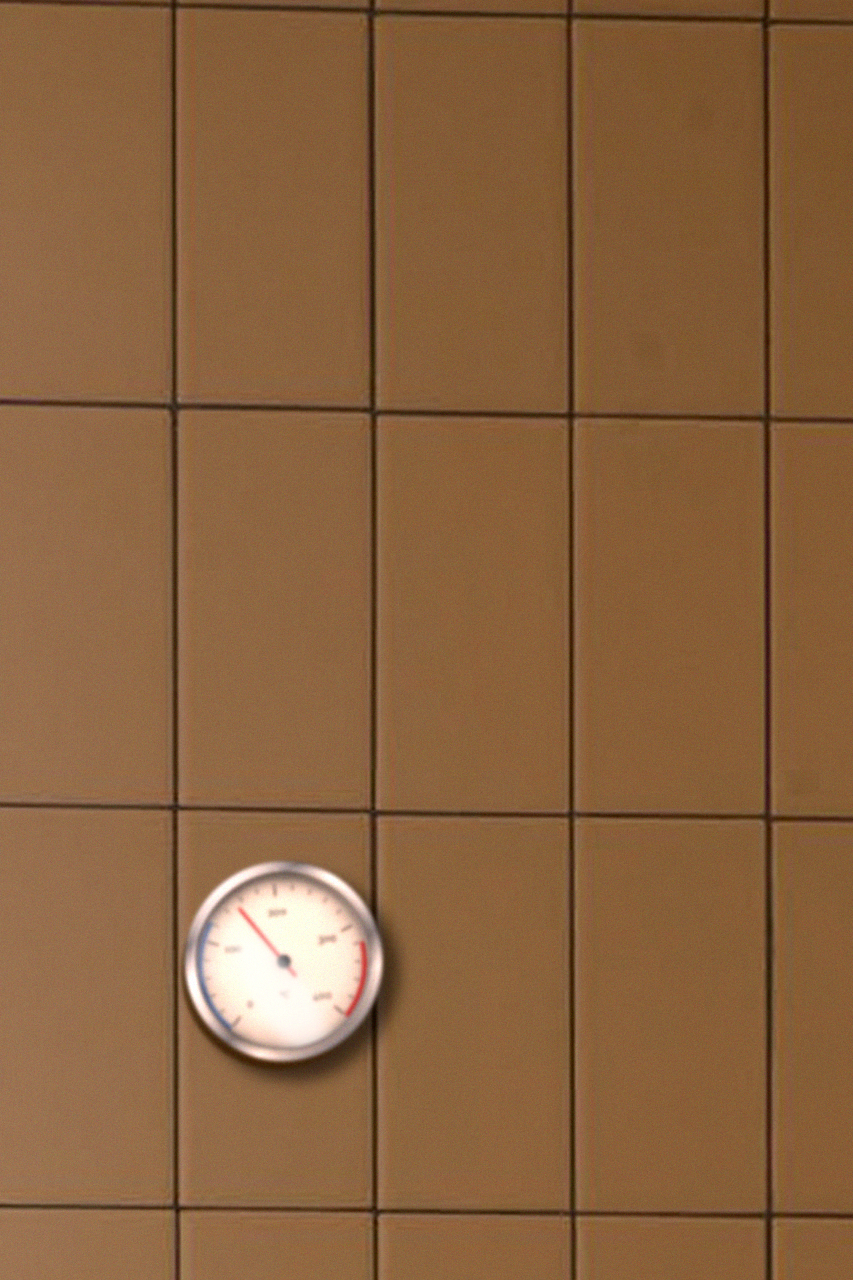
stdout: {"value": 150, "unit": "°C"}
